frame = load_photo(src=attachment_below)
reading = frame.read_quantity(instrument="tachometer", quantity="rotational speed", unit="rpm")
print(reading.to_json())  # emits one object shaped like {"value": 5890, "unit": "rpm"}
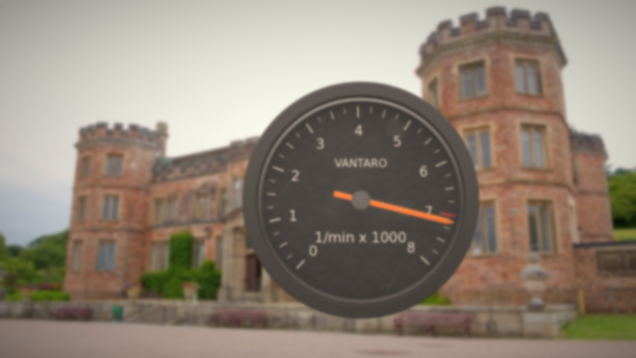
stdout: {"value": 7125, "unit": "rpm"}
